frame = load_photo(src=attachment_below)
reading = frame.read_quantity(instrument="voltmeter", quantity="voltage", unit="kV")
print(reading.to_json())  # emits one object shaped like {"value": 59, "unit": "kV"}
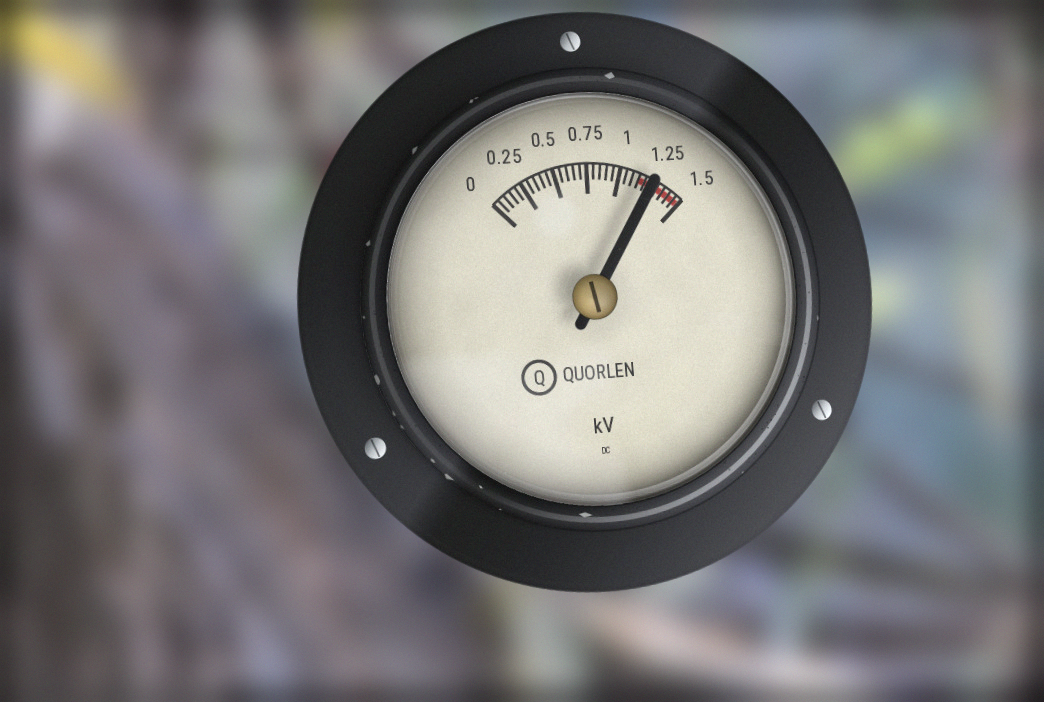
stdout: {"value": 1.25, "unit": "kV"}
